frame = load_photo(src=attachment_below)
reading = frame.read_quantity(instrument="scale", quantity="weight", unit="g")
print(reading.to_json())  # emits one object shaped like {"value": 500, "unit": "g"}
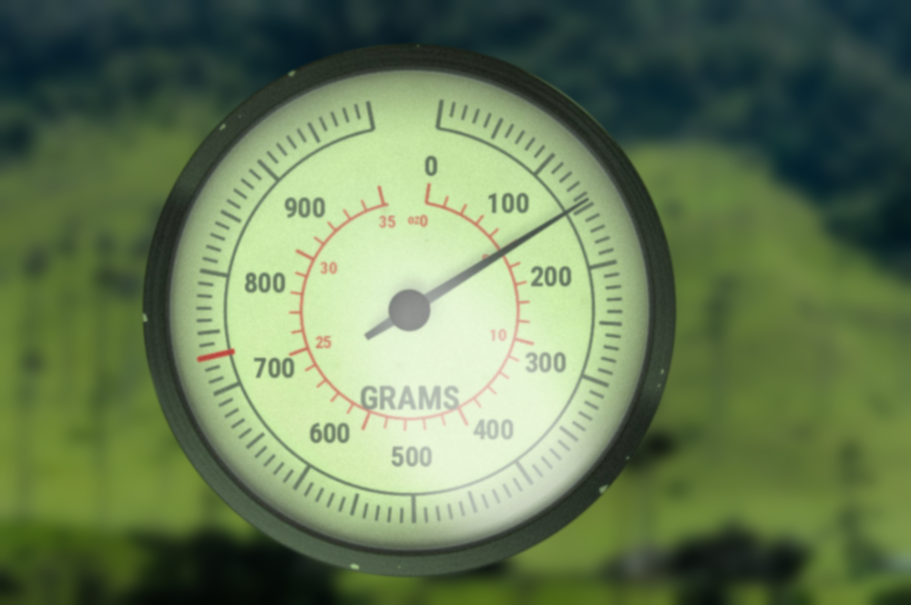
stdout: {"value": 145, "unit": "g"}
